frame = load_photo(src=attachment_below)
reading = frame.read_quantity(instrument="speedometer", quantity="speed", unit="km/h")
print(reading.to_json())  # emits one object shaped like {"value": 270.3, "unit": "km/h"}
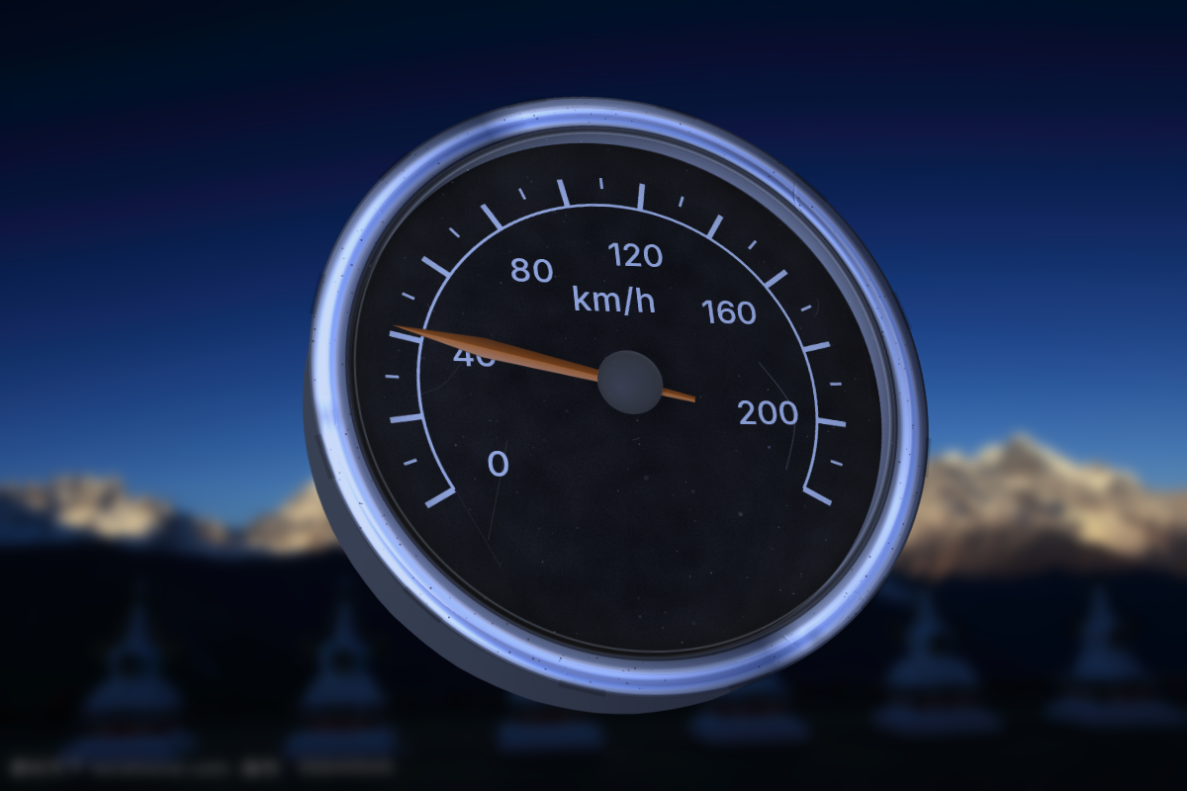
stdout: {"value": 40, "unit": "km/h"}
